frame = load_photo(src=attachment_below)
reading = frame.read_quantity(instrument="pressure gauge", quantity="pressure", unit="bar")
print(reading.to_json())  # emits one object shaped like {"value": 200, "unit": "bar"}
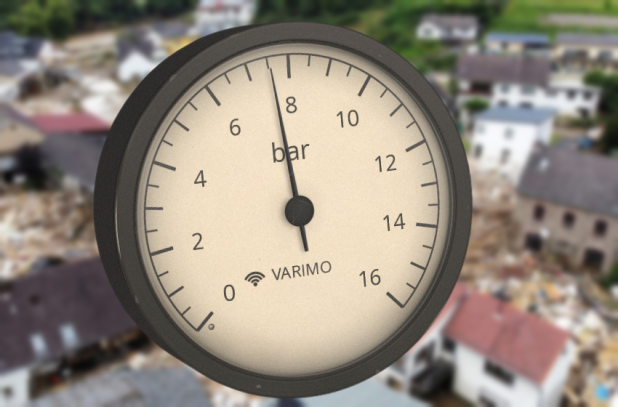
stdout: {"value": 7.5, "unit": "bar"}
